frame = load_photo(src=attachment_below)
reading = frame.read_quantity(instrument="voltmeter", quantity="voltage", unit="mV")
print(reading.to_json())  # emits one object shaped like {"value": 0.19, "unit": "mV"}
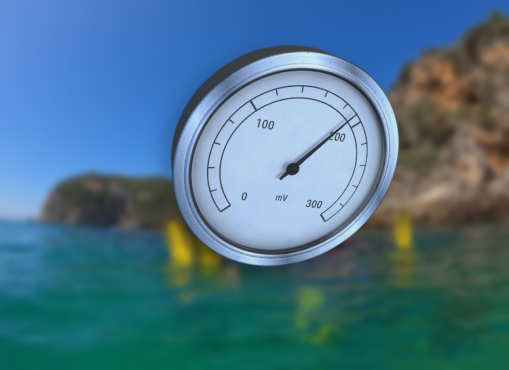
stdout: {"value": 190, "unit": "mV"}
